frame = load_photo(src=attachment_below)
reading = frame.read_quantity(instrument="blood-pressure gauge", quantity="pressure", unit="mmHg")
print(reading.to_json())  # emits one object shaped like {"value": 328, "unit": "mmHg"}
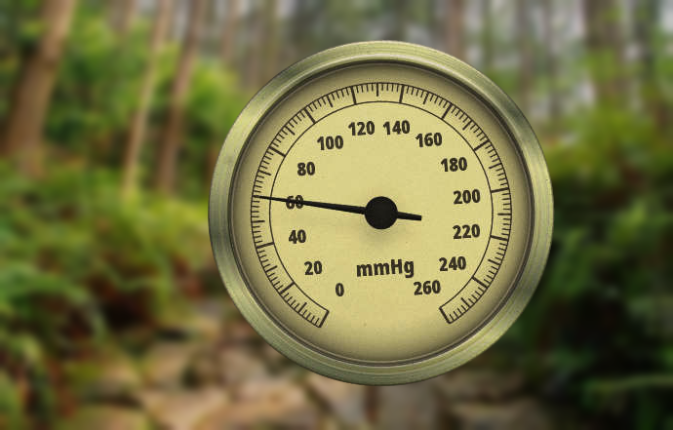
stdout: {"value": 60, "unit": "mmHg"}
